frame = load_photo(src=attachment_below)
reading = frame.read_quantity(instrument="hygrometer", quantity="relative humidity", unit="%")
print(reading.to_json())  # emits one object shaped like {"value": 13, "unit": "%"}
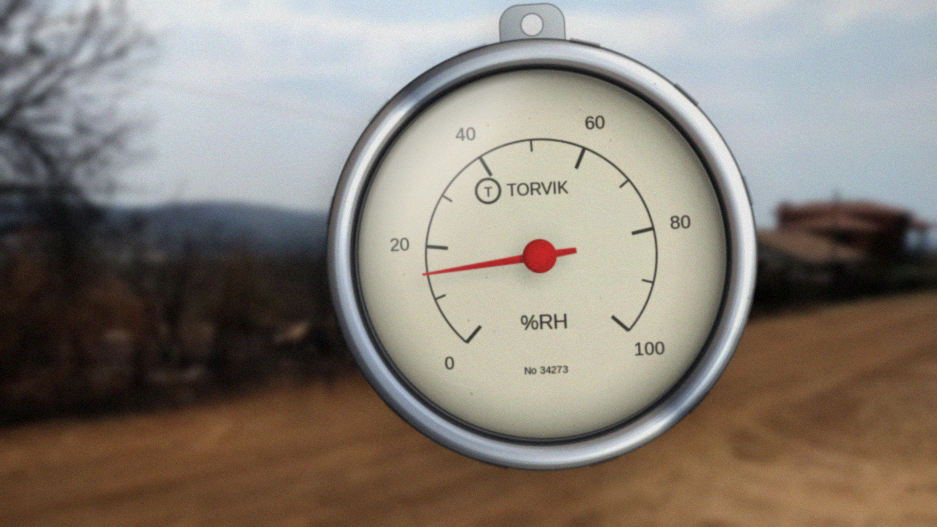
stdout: {"value": 15, "unit": "%"}
